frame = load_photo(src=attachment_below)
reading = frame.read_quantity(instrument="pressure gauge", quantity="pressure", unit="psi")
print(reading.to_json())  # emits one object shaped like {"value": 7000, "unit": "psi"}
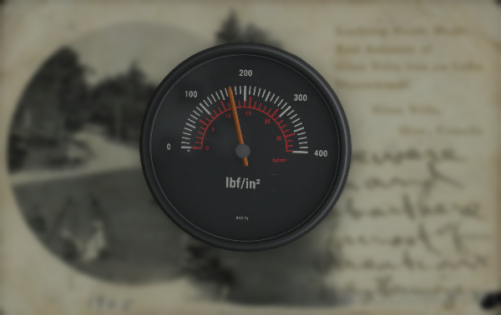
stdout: {"value": 170, "unit": "psi"}
